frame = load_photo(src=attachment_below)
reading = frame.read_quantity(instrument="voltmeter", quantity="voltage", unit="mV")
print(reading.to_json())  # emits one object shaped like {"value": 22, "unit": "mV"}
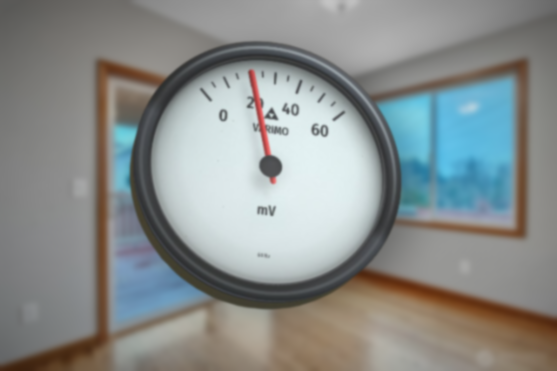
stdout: {"value": 20, "unit": "mV"}
